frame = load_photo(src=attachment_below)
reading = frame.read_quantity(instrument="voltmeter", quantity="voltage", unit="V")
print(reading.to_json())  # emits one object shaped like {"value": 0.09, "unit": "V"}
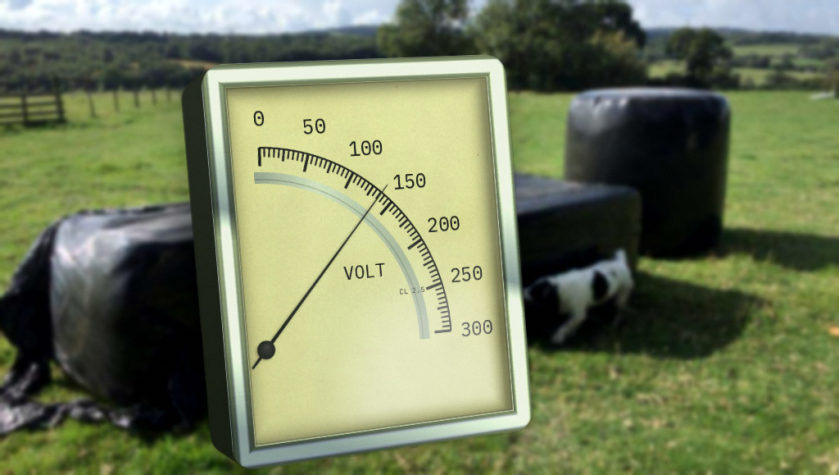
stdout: {"value": 135, "unit": "V"}
